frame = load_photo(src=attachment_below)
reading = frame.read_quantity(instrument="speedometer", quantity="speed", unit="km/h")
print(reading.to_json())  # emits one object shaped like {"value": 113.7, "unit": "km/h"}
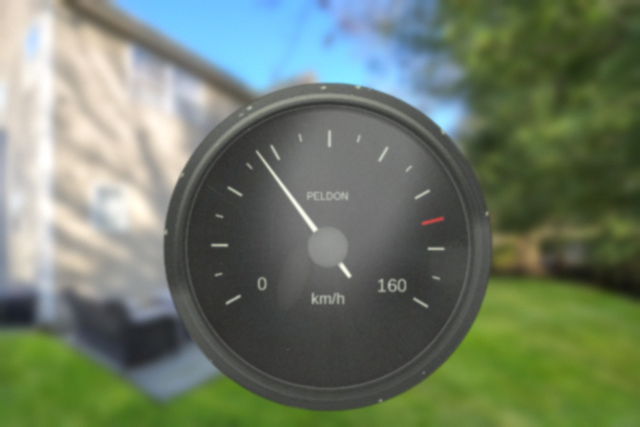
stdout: {"value": 55, "unit": "km/h"}
